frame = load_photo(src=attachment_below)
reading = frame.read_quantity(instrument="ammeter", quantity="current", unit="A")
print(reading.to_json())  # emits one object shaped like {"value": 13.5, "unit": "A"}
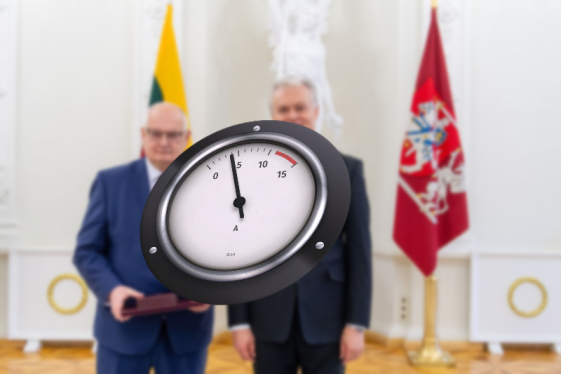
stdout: {"value": 4, "unit": "A"}
